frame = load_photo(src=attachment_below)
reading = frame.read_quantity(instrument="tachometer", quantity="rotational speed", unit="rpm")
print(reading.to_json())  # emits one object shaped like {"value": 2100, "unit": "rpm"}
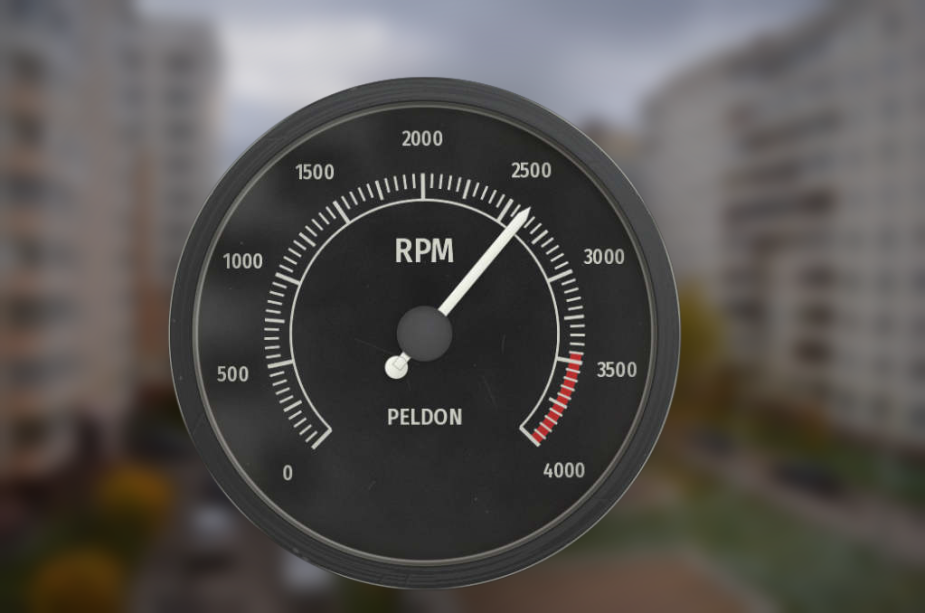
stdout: {"value": 2600, "unit": "rpm"}
